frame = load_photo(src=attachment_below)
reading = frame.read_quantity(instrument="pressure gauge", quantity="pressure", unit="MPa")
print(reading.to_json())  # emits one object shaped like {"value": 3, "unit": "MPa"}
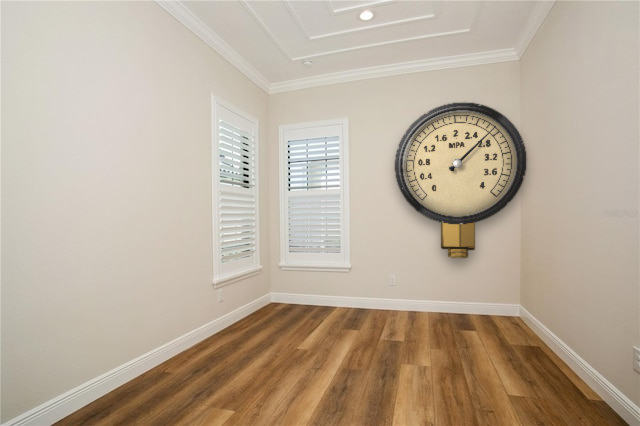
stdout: {"value": 2.7, "unit": "MPa"}
